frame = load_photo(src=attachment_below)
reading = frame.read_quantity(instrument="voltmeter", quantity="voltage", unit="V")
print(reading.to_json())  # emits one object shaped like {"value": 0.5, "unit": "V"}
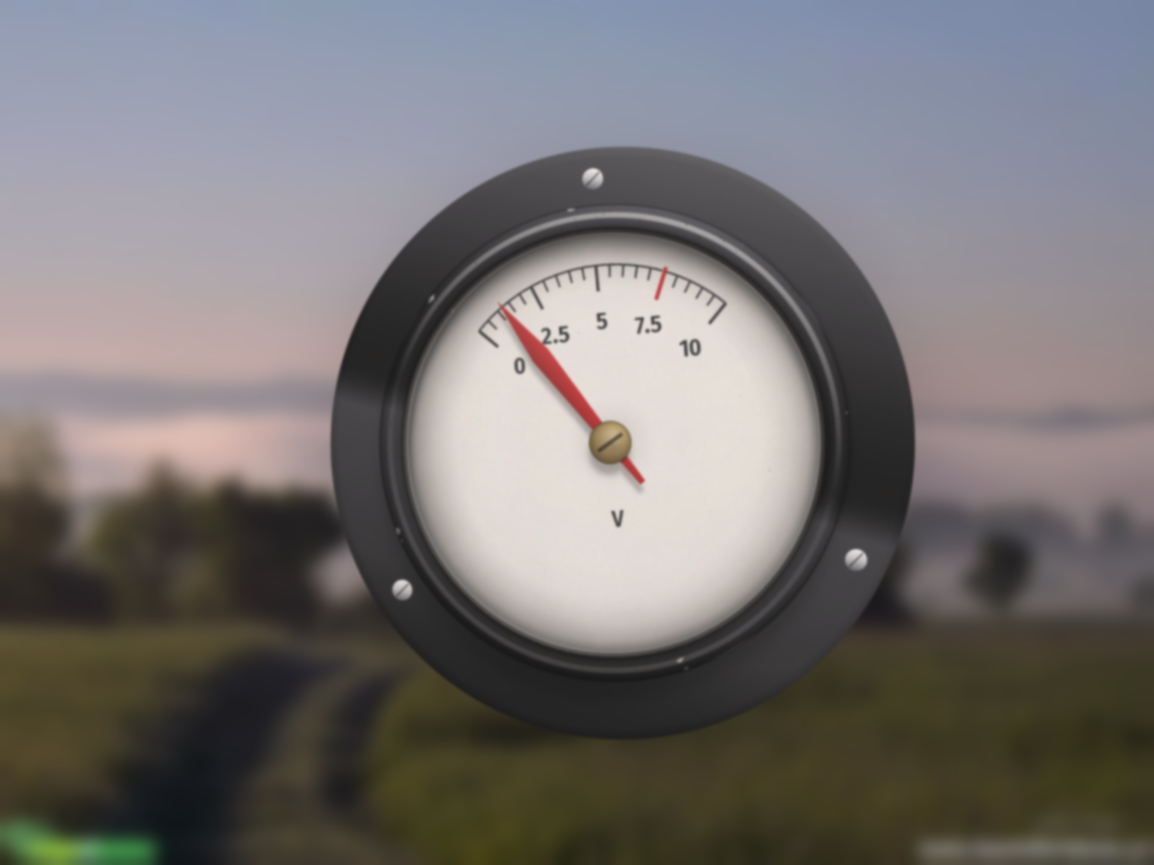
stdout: {"value": 1.25, "unit": "V"}
